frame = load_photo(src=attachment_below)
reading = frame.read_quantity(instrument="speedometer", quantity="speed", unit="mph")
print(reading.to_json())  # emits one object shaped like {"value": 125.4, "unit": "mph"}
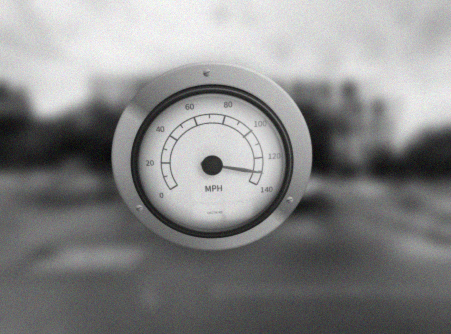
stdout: {"value": 130, "unit": "mph"}
